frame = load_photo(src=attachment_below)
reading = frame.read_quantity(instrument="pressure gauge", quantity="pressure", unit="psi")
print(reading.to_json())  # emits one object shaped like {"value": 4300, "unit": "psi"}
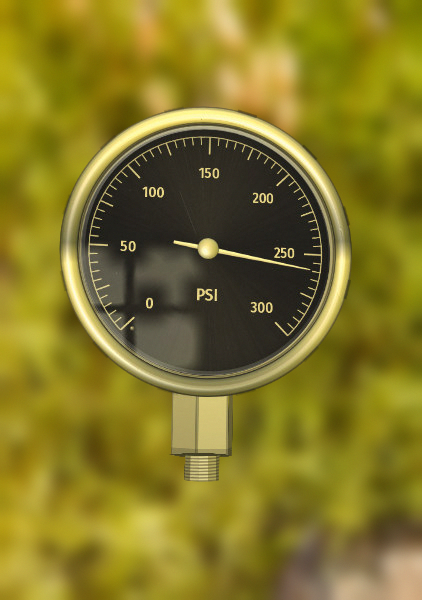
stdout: {"value": 260, "unit": "psi"}
